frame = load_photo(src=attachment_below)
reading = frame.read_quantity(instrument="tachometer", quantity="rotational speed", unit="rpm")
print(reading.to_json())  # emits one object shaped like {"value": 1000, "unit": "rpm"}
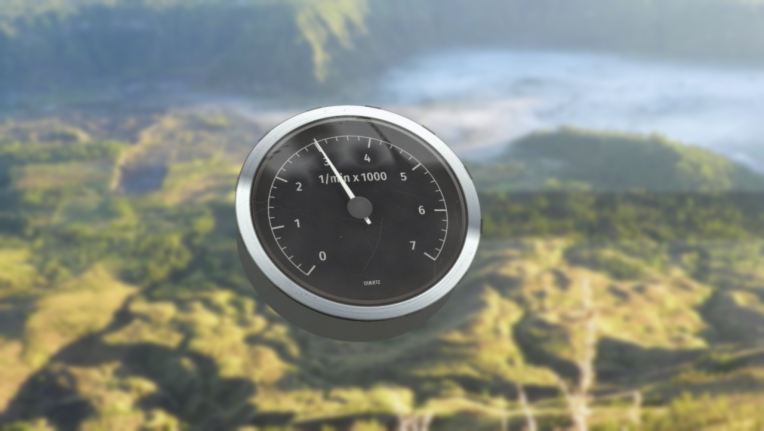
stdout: {"value": 3000, "unit": "rpm"}
